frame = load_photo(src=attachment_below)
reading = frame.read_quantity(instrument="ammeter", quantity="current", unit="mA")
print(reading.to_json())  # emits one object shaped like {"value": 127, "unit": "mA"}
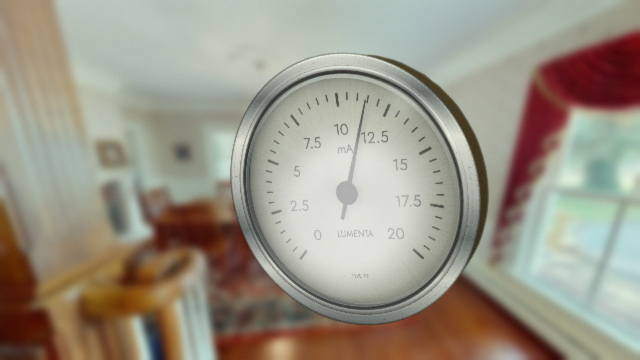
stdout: {"value": 11.5, "unit": "mA"}
